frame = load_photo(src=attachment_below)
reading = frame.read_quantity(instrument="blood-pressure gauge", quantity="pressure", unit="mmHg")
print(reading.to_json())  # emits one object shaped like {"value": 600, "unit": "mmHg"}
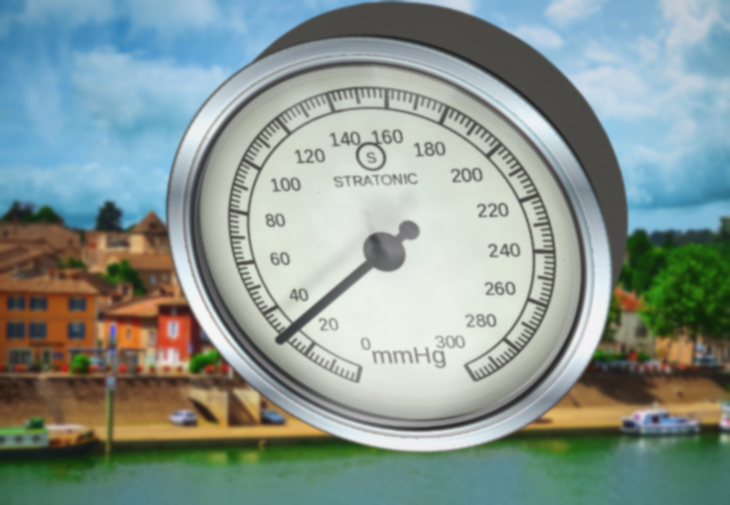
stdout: {"value": 30, "unit": "mmHg"}
